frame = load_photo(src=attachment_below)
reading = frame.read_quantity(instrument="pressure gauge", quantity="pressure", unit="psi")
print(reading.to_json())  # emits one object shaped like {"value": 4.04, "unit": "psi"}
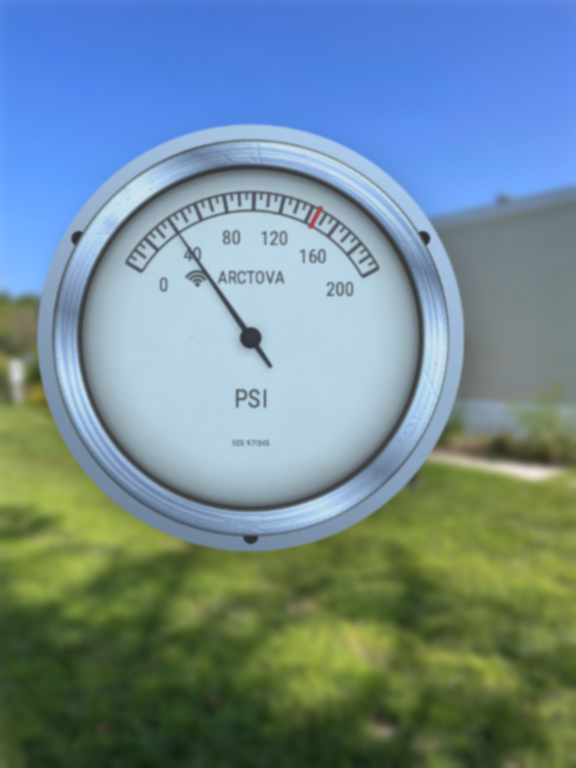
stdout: {"value": 40, "unit": "psi"}
